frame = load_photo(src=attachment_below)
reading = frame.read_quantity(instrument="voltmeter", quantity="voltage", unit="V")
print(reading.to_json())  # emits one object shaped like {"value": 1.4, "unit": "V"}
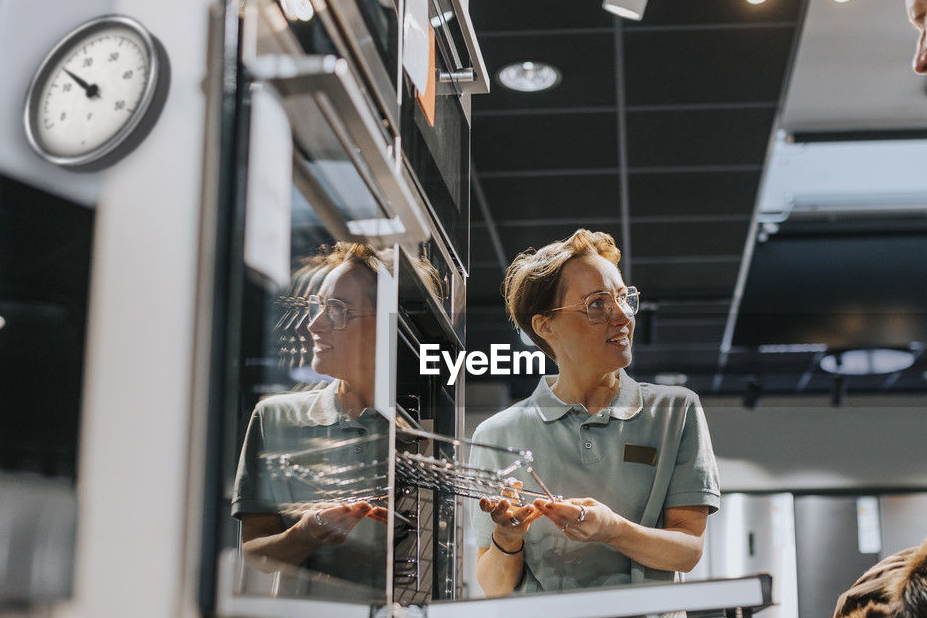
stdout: {"value": 14, "unit": "V"}
